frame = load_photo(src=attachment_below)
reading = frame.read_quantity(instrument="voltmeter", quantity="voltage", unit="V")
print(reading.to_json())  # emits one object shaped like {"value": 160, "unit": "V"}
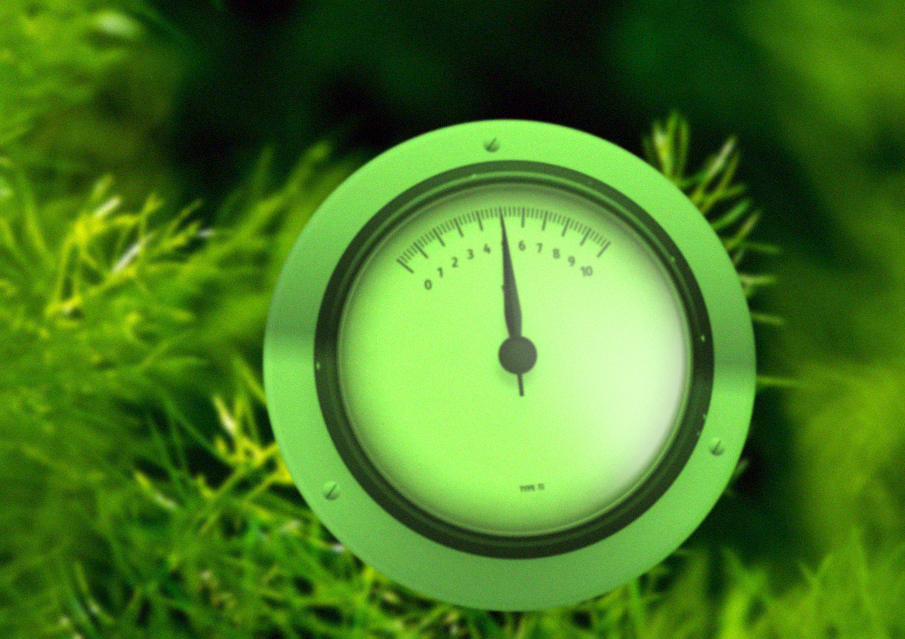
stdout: {"value": 5, "unit": "V"}
